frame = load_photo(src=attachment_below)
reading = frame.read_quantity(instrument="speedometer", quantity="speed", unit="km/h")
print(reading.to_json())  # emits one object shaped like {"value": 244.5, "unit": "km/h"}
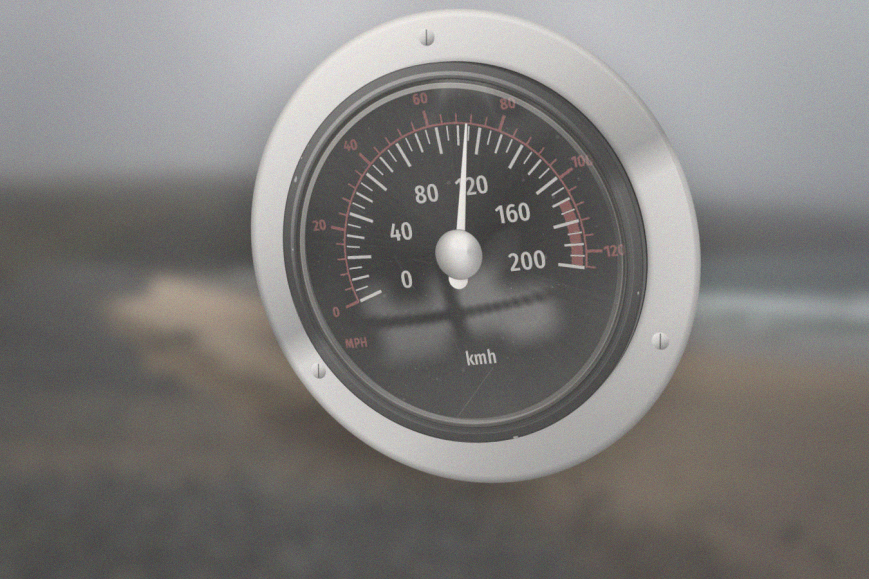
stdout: {"value": 115, "unit": "km/h"}
